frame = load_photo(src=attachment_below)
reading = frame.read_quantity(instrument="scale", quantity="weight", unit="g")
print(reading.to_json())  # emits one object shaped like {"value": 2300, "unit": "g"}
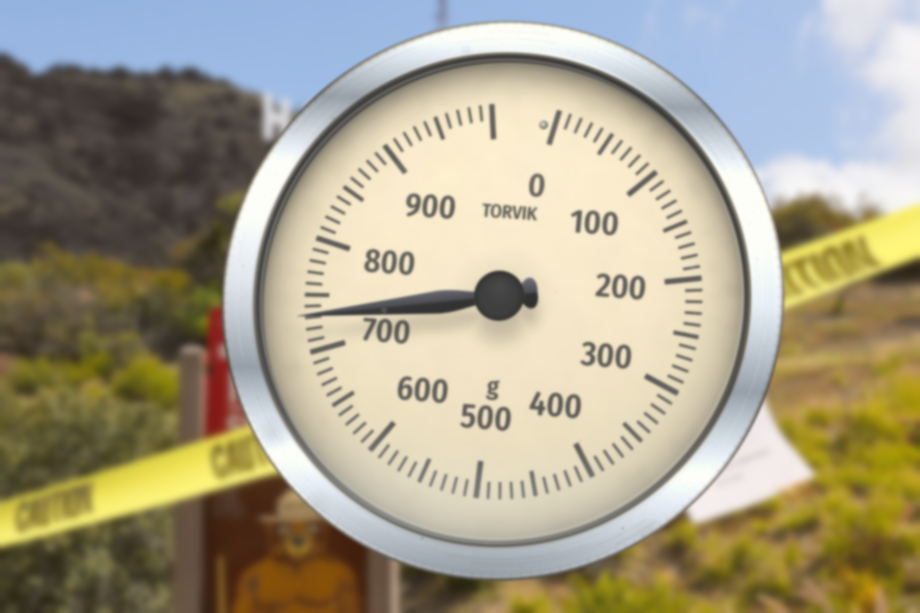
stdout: {"value": 730, "unit": "g"}
